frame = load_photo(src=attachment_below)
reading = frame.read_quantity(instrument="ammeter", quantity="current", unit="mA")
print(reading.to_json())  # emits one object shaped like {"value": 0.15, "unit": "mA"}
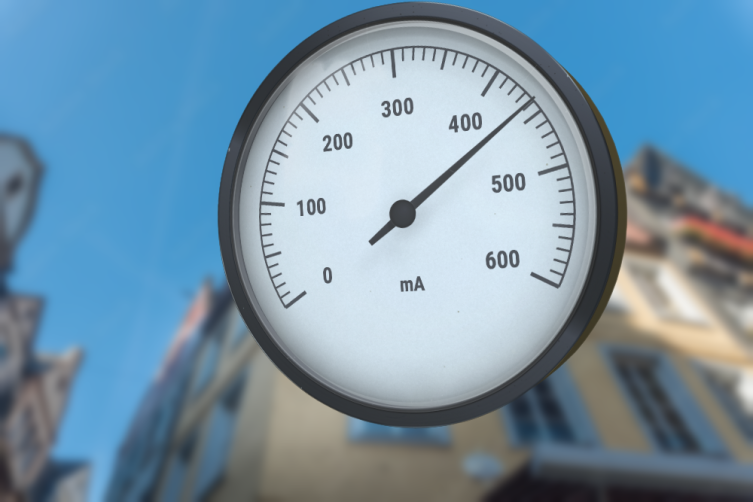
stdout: {"value": 440, "unit": "mA"}
